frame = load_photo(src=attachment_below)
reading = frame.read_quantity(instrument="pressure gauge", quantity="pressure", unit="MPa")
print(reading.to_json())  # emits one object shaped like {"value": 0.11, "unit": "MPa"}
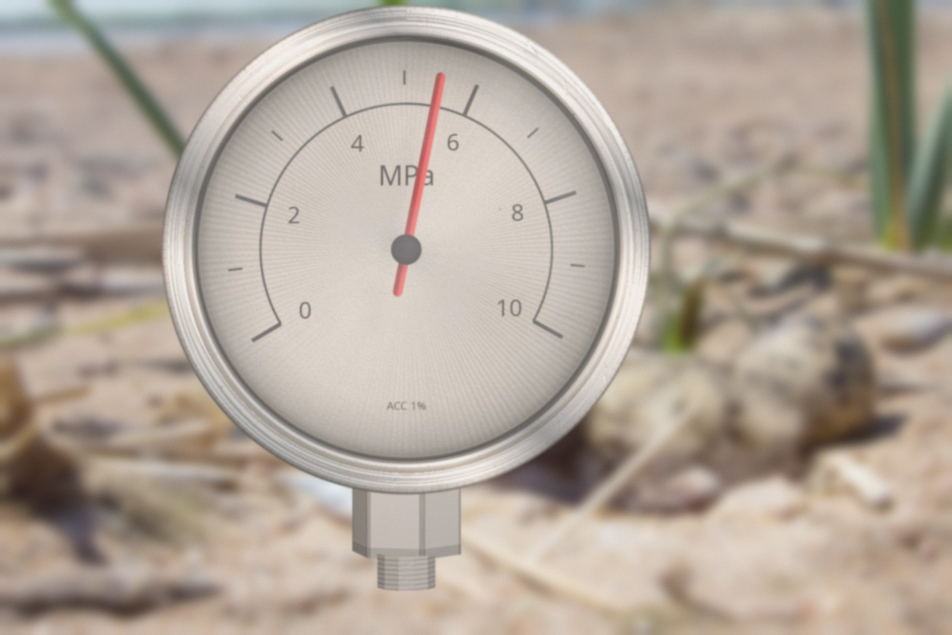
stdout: {"value": 5.5, "unit": "MPa"}
